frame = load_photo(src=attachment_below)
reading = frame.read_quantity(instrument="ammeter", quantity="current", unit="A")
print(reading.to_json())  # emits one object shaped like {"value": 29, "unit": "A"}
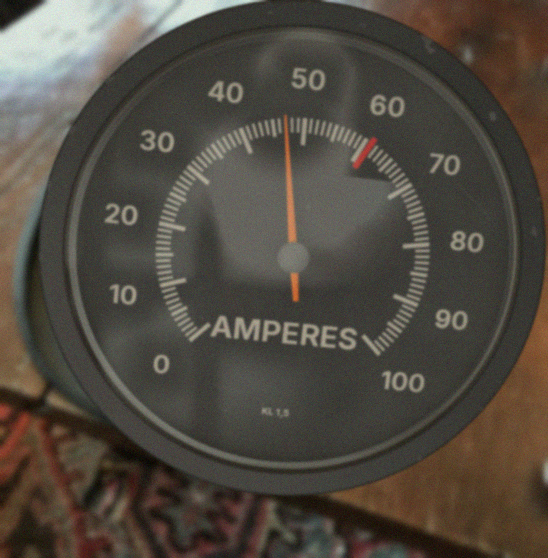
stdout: {"value": 47, "unit": "A"}
